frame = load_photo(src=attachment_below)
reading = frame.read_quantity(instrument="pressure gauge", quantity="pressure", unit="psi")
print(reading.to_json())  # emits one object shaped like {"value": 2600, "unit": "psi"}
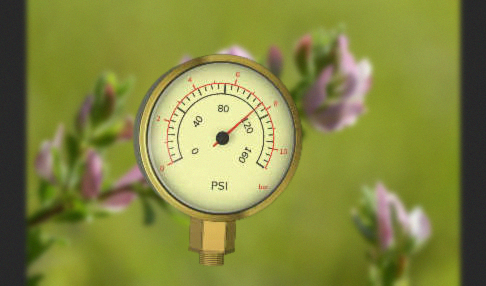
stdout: {"value": 110, "unit": "psi"}
